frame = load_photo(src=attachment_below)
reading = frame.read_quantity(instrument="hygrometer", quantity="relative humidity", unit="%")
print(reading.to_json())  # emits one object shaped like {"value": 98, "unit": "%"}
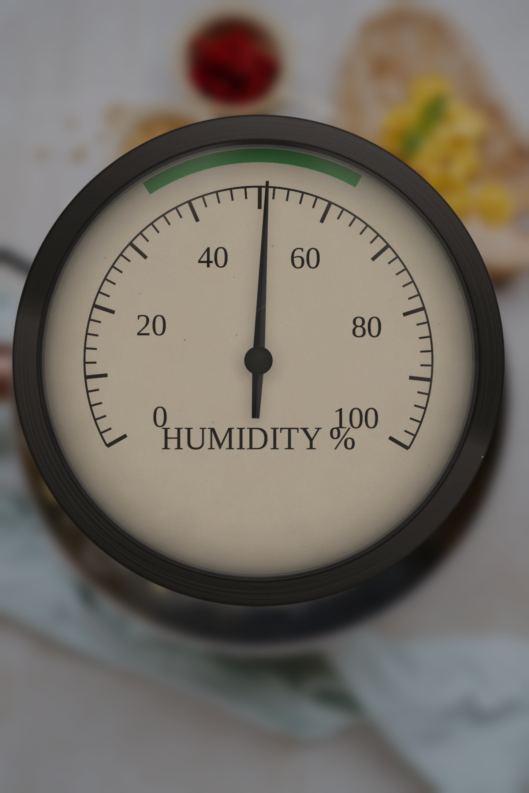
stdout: {"value": 51, "unit": "%"}
